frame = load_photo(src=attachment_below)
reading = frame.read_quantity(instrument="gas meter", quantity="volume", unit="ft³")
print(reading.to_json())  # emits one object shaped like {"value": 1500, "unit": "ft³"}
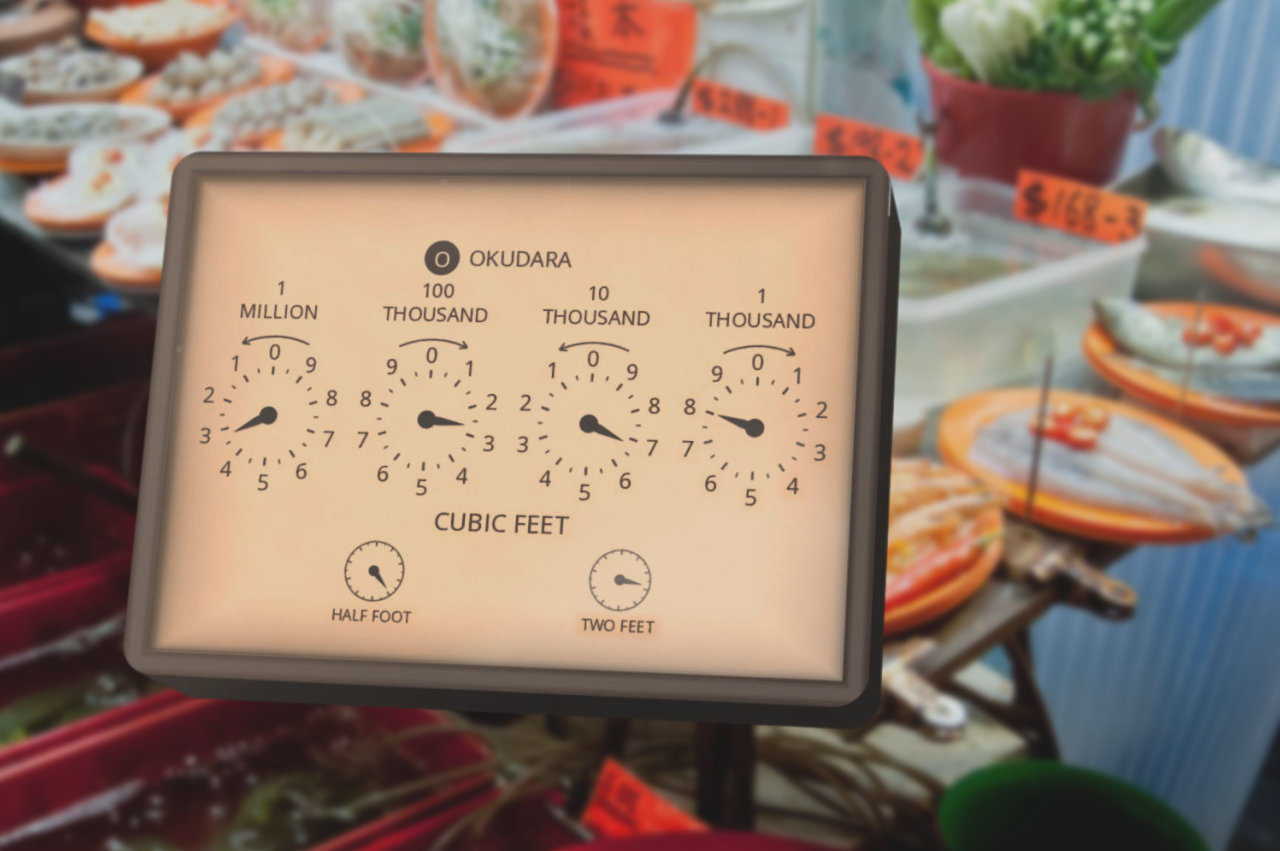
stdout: {"value": 326800, "unit": "ft³"}
